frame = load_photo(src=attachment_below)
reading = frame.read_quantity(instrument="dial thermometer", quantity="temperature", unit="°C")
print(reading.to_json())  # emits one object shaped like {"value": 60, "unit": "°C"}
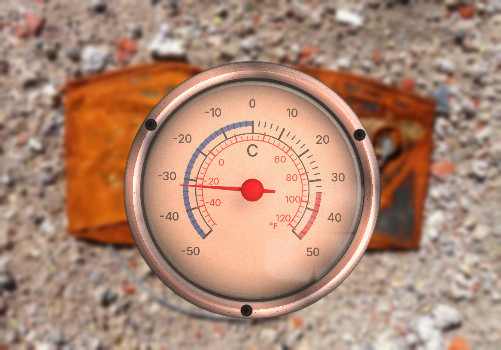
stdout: {"value": -32, "unit": "°C"}
